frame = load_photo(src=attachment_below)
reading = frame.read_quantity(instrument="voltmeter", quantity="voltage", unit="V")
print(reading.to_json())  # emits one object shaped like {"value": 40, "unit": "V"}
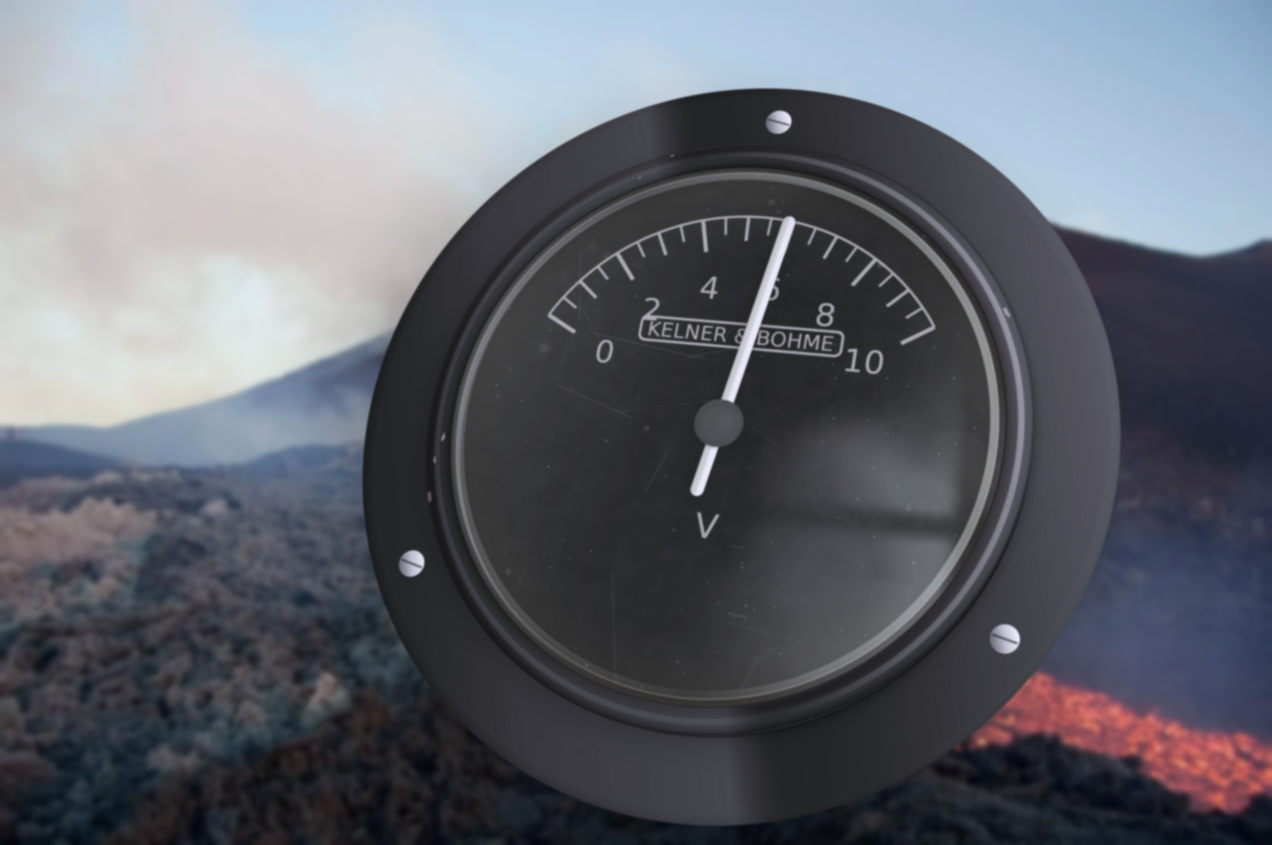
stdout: {"value": 6, "unit": "V"}
